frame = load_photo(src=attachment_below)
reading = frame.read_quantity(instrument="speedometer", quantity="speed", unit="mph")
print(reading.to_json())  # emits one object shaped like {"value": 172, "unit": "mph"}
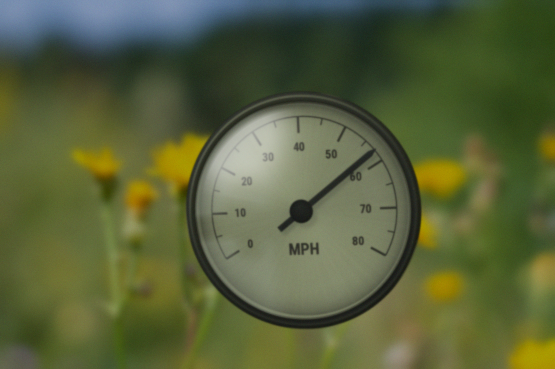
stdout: {"value": 57.5, "unit": "mph"}
